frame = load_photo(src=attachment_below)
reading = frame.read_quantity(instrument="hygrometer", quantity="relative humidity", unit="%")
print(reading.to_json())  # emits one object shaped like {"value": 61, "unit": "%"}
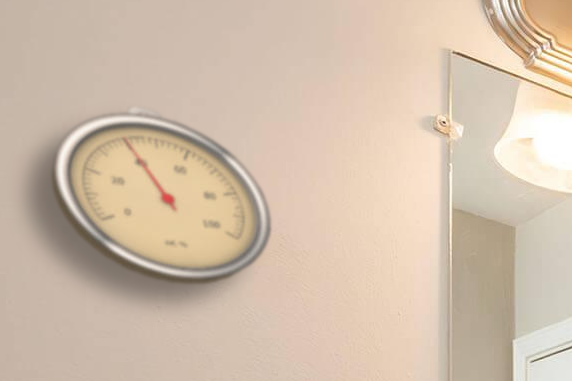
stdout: {"value": 40, "unit": "%"}
